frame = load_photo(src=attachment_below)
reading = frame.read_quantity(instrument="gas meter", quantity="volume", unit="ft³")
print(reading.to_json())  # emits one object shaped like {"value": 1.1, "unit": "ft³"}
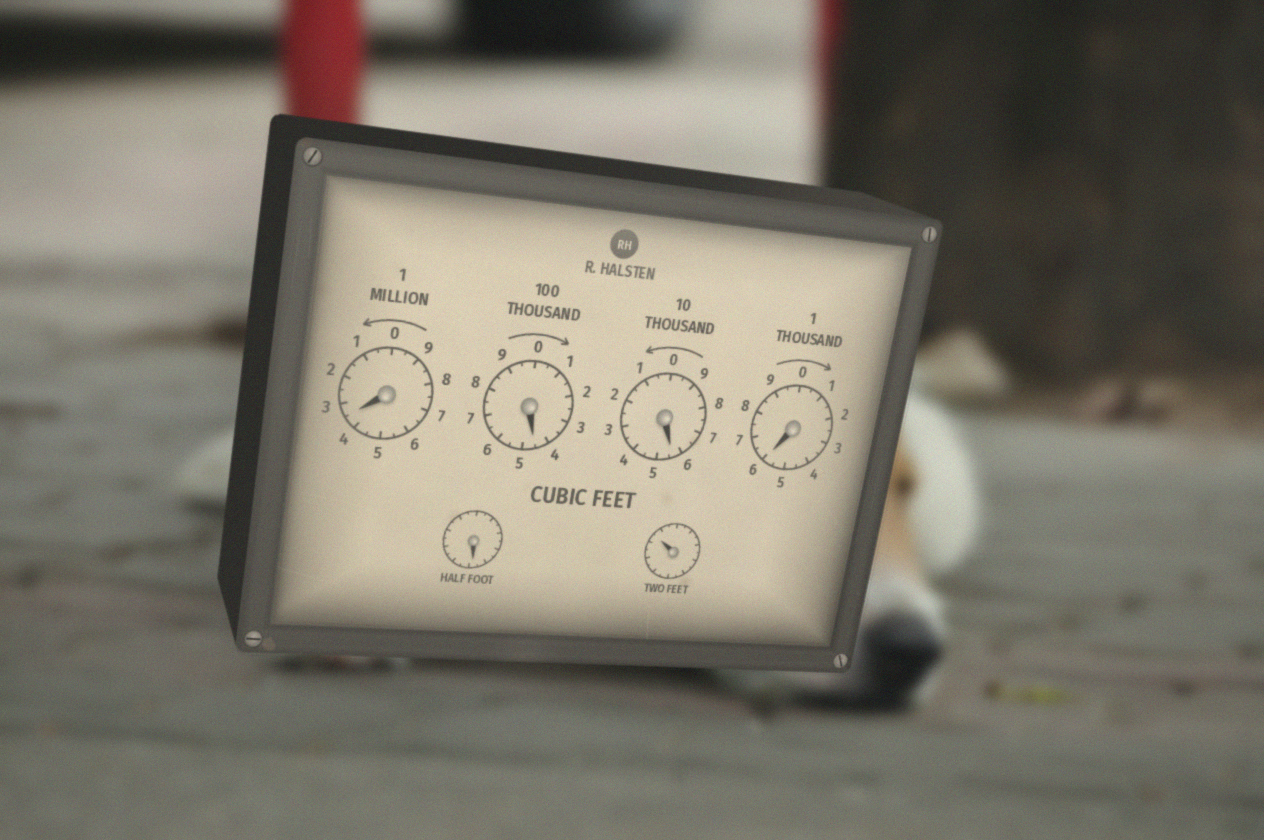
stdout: {"value": 345600, "unit": "ft³"}
